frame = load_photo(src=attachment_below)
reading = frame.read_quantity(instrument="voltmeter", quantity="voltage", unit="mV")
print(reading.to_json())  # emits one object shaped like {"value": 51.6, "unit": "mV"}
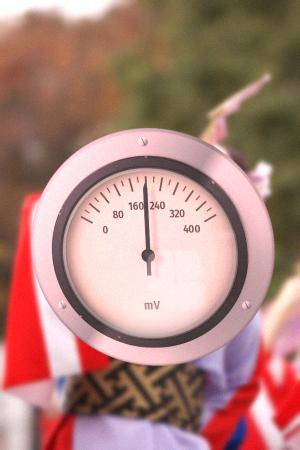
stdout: {"value": 200, "unit": "mV"}
